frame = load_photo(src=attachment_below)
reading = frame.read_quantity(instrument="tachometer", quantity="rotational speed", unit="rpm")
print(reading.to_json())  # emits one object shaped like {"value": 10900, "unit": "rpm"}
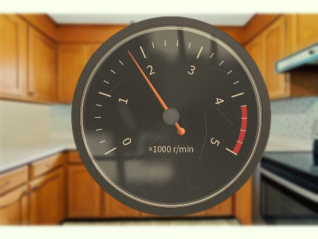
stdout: {"value": 1800, "unit": "rpm"}
